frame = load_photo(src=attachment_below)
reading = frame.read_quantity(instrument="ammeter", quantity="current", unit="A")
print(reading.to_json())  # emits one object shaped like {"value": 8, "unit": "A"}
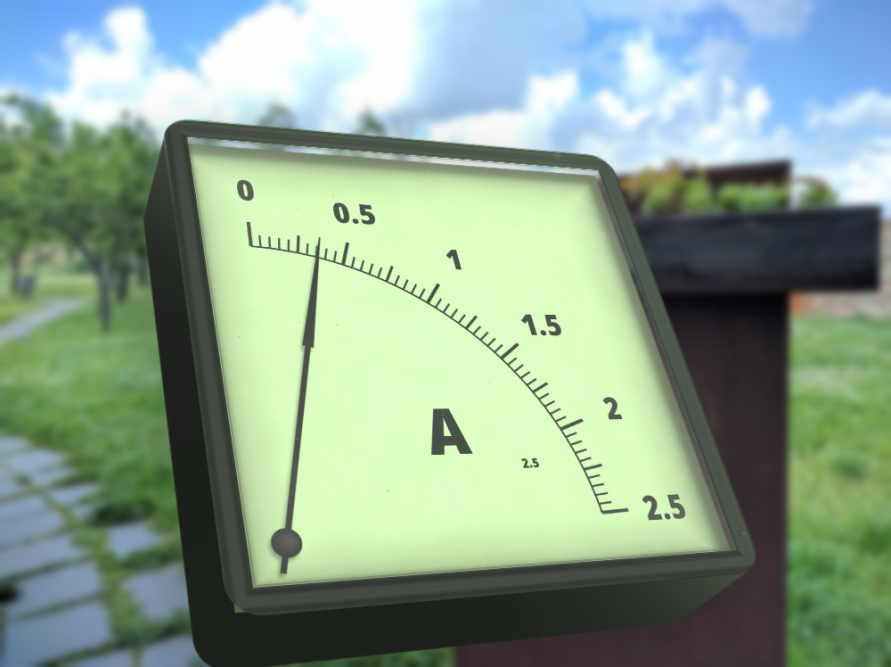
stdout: {"value": 0.35, "unit": "A"}
